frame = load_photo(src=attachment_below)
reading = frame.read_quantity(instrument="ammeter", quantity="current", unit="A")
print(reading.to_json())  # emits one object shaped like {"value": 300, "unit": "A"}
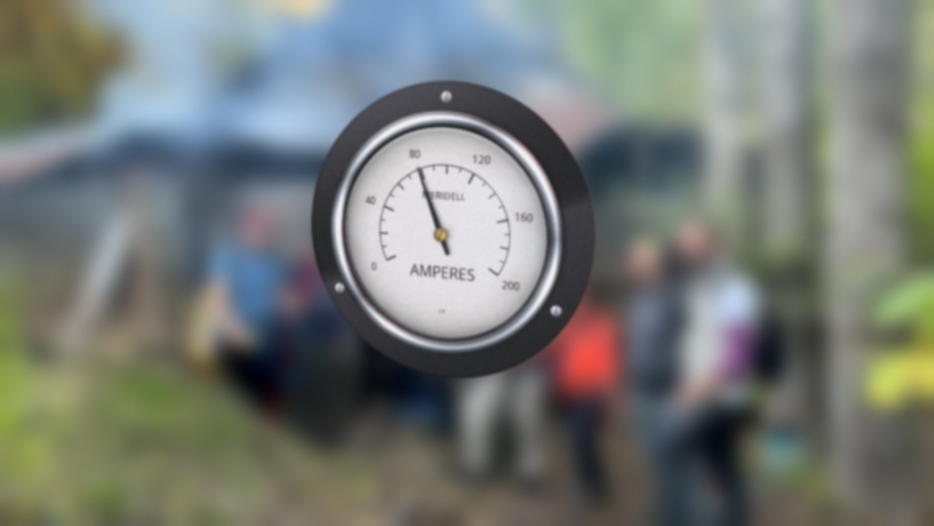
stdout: {"value": 80, "unit": "A"}
